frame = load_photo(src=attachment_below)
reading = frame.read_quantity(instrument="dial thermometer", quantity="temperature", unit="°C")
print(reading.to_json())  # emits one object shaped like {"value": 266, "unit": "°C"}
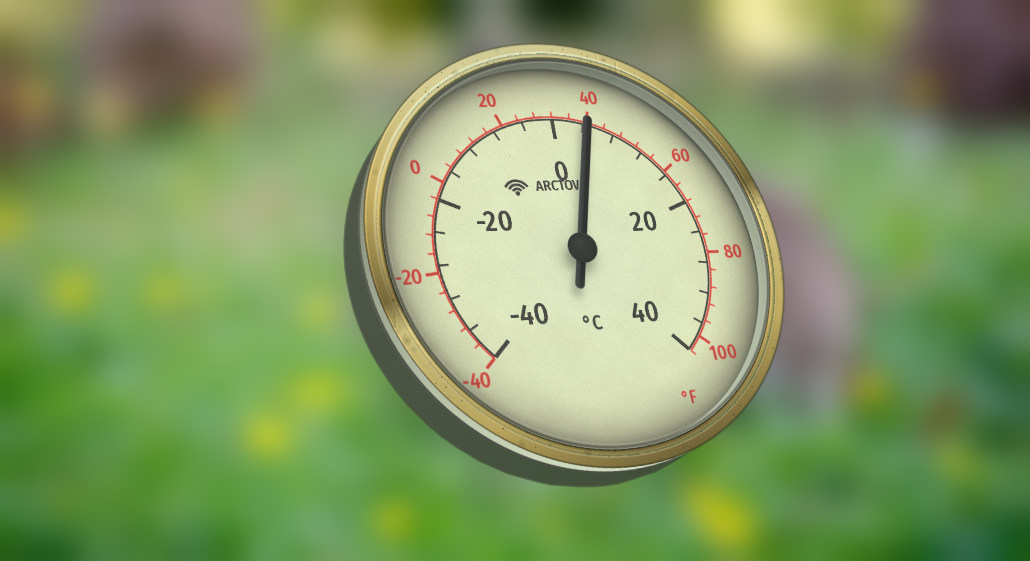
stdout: {"value": 4, "unit": "°C"}
